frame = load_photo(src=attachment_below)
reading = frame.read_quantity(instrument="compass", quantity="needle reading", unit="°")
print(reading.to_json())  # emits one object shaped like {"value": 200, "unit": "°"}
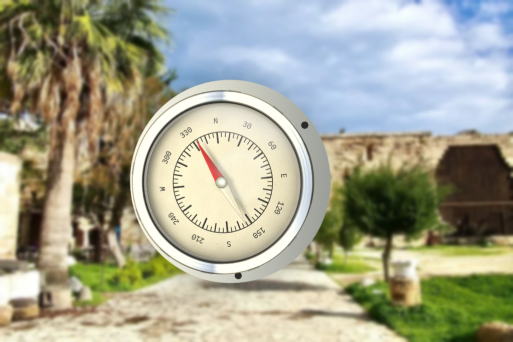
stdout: {"value": 335, "unit": "°"}
